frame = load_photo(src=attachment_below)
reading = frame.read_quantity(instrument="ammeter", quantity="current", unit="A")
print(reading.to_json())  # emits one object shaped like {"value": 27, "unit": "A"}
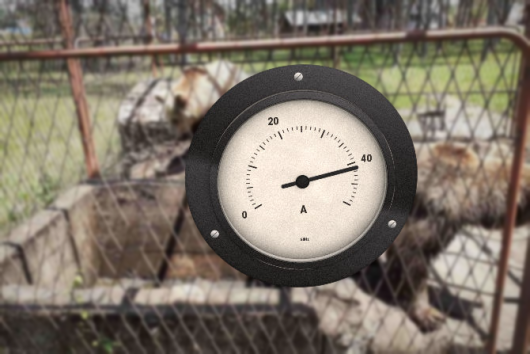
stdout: {"value": 41, "unit": "A"}
